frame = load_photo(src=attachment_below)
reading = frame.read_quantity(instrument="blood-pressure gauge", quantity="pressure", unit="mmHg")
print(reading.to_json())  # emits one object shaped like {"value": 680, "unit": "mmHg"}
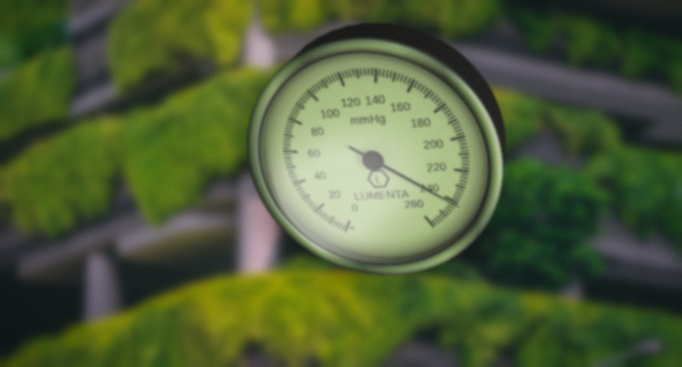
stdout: {"value": 240, "unit": "mmHg"}
